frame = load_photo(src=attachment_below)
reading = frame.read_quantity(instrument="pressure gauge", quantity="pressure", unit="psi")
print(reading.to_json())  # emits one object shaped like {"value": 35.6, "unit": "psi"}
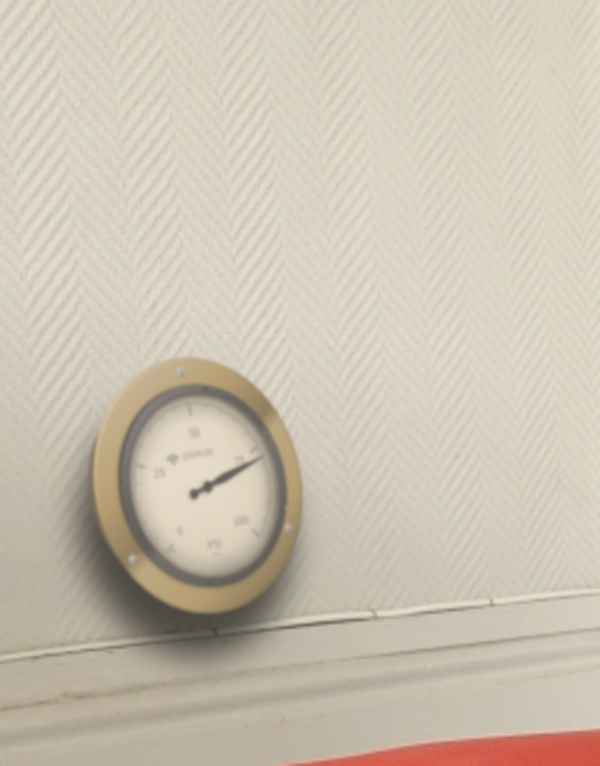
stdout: {"value": 77.5, "unit": "psi"}
